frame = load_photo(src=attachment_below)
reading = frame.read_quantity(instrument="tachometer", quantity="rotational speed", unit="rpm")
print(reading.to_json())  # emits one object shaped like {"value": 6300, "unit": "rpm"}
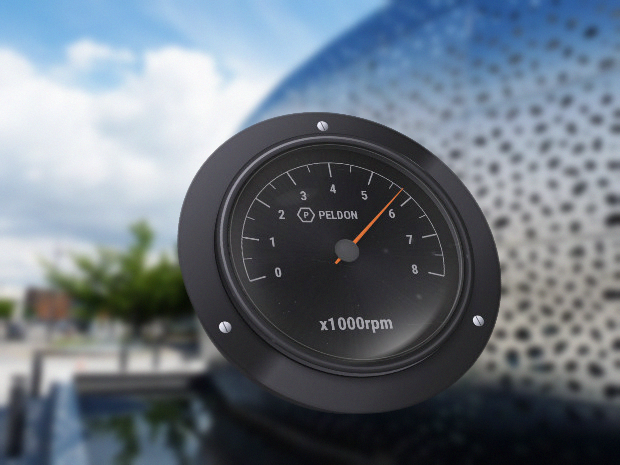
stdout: {"value": 5750, "unit": "rpm"}
